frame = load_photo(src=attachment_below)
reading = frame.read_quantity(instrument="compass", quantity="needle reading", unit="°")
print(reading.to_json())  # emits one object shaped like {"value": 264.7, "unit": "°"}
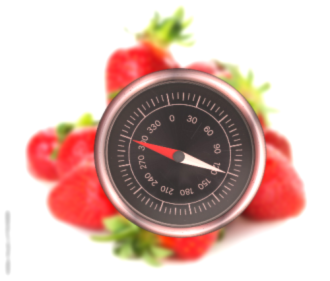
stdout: {"value": 300, "unit": "°"}
